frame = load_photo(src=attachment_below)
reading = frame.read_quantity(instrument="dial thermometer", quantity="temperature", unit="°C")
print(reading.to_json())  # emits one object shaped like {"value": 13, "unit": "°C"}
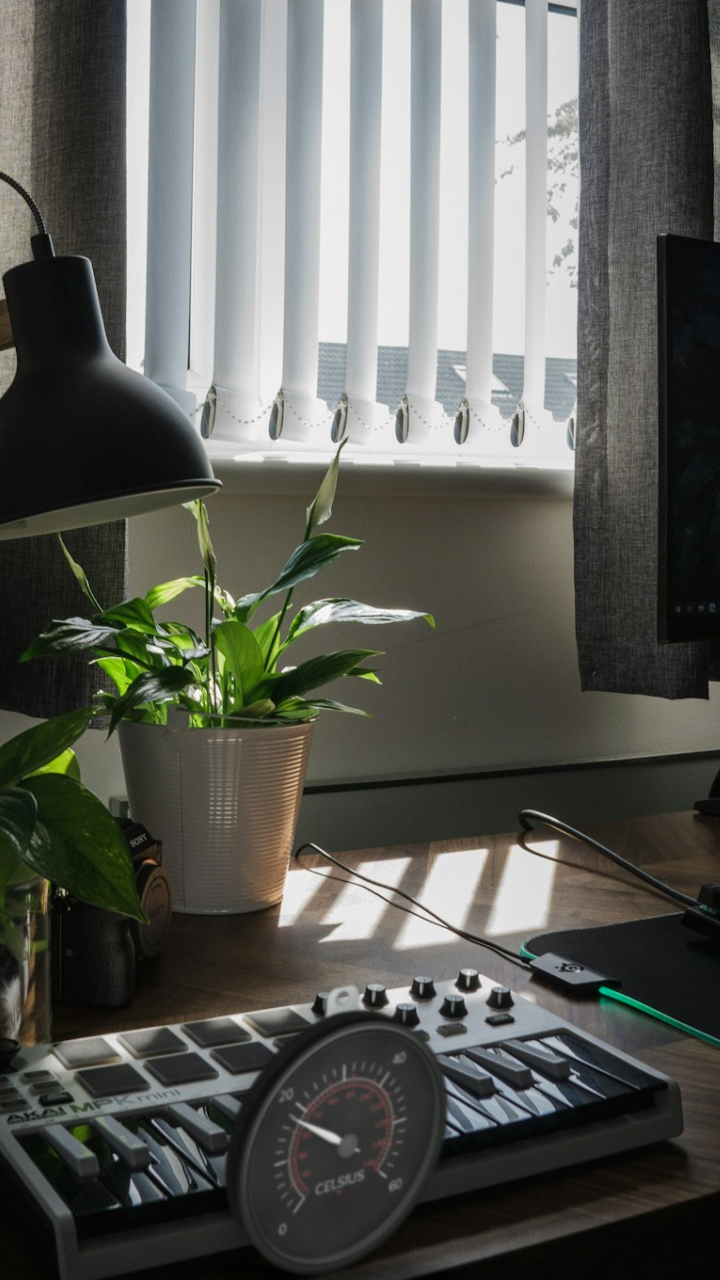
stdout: {"value": 18, "unit": "°C"}
